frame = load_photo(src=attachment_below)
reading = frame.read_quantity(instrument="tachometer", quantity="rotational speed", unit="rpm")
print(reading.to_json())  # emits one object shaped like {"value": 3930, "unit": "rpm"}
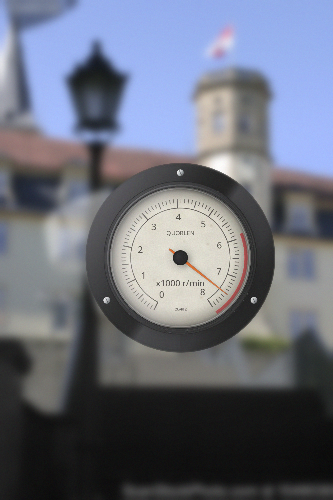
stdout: {"value": 7500, "unit": "rpm"}
